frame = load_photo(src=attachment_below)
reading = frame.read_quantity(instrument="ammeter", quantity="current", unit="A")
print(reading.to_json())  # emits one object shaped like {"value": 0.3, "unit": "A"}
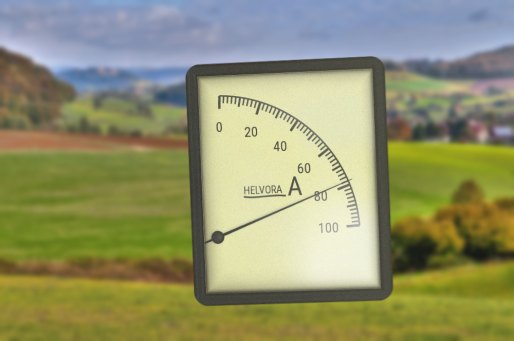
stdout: {"value": 78, "unit": "A"}
